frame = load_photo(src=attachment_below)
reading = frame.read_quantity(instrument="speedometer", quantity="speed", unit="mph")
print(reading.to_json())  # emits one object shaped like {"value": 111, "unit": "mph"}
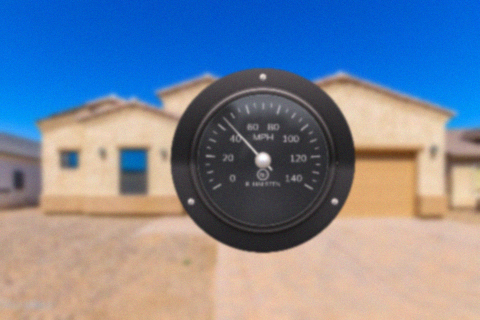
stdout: {"value": 45, "unit": "mph"}
